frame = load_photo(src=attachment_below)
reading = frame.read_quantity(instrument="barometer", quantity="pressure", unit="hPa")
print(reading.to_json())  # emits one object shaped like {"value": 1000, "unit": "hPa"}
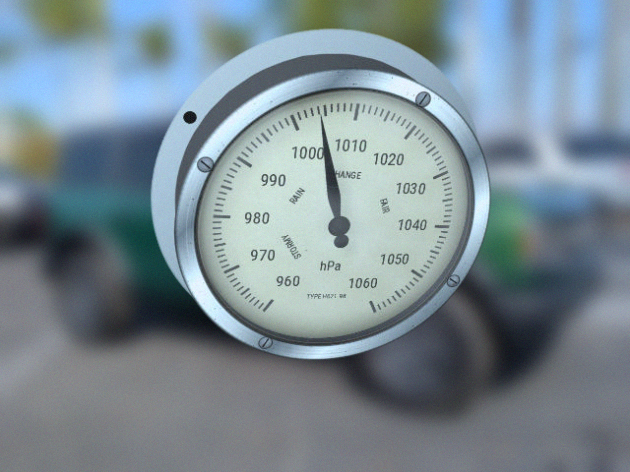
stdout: {"value": 1004, "unit": "hPa"}
